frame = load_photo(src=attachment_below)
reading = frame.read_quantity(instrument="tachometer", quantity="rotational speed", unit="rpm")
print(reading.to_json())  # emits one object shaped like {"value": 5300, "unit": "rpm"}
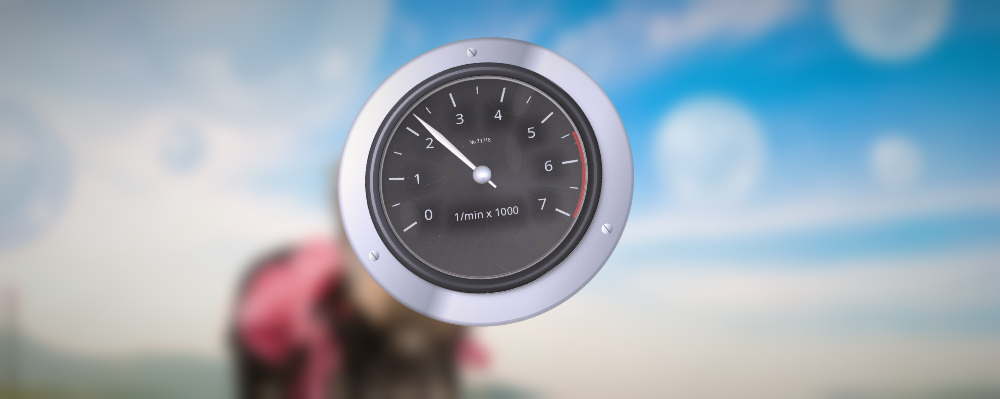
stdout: {"value": 2250, "unit": "rpm"}
